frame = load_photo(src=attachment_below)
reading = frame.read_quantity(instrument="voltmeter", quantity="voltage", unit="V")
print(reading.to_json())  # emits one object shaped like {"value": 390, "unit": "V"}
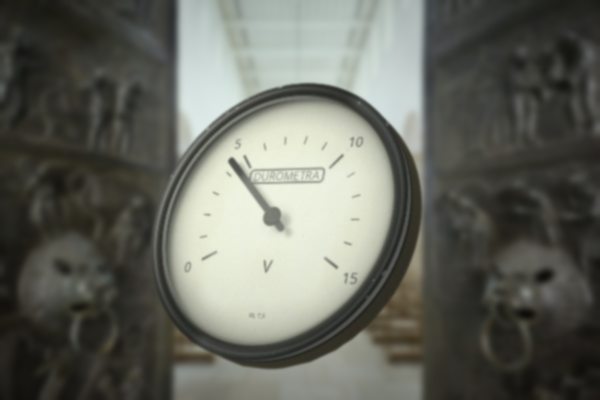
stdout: {"value": 4.5, "unit": "V"}
